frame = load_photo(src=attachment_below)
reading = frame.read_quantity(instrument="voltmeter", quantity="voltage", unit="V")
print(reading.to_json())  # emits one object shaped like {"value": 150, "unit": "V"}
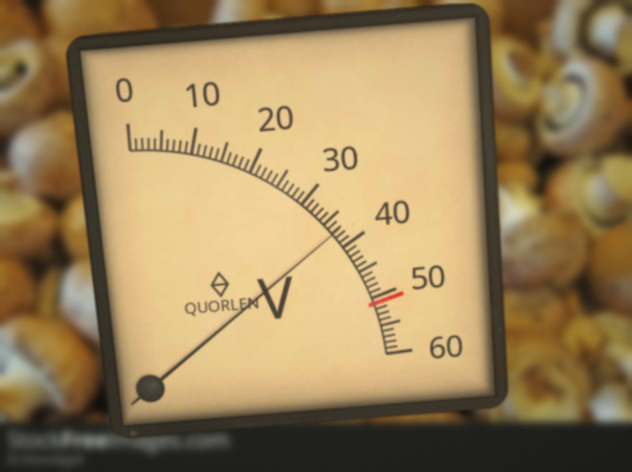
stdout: {"value": 37, "unit": "V"}
